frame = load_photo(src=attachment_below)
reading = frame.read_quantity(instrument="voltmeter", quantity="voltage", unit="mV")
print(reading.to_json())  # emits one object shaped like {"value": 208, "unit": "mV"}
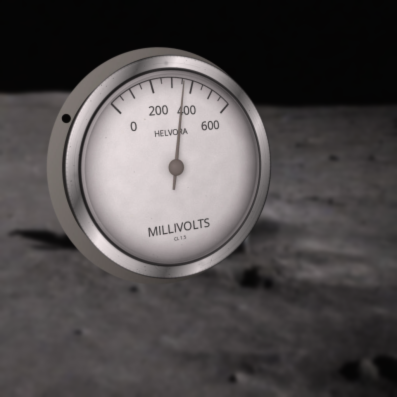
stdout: {"value": 350, "unit": "mV"}
